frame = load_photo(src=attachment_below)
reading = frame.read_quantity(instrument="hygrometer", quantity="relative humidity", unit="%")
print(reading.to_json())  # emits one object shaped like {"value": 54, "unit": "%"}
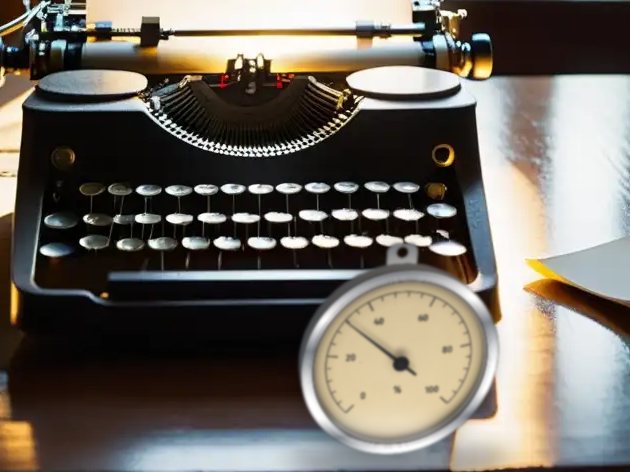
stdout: {"value": 32, "unit": "%"}
